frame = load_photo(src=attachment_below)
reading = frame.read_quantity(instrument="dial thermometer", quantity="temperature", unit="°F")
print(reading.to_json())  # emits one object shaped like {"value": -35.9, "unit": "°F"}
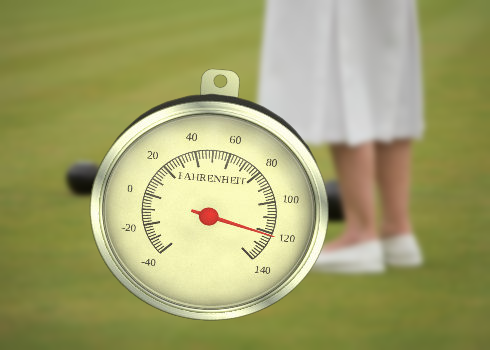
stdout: {"value": 120, "unit": "°F"}
